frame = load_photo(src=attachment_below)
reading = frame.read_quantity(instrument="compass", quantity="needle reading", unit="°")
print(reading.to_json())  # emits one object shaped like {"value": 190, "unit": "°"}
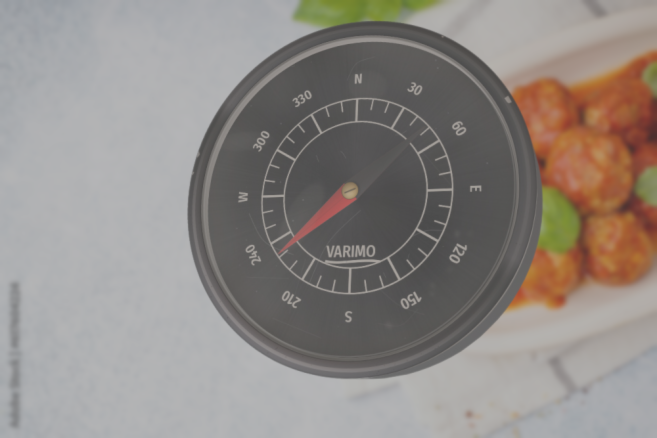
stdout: {"value": 230, "unit": "°"}
